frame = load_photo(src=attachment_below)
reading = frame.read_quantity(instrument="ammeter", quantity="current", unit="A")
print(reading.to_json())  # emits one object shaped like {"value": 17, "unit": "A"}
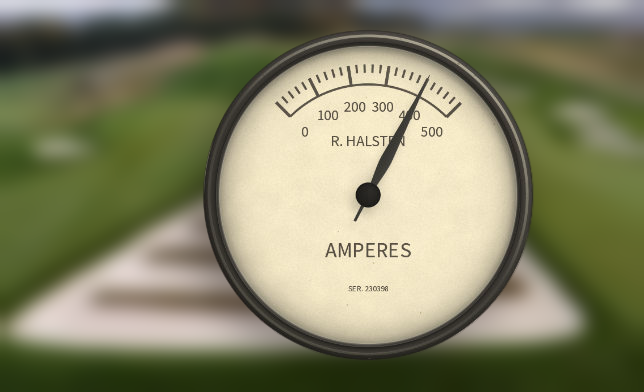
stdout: {"value": 400, "unit": "A"}
